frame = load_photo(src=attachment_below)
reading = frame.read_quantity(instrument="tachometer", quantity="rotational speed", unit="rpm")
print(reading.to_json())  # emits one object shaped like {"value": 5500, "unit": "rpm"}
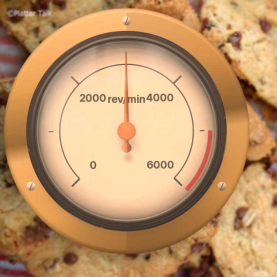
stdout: {"value": 3000, "unit": "rpm"}
